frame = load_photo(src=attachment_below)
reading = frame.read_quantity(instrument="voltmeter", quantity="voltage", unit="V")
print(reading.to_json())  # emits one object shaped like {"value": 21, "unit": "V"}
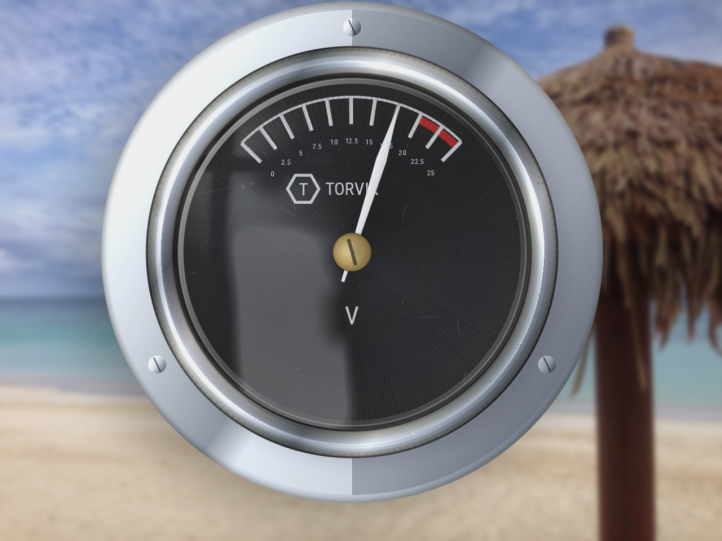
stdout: {"value": 17.5, "unit": "V"}
